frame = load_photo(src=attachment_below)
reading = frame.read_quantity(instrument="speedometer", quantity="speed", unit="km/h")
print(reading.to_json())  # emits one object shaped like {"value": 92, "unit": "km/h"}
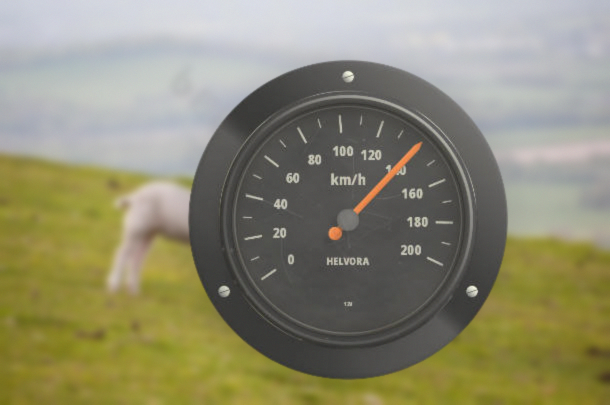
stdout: {"value": 140, "unit": "km/h"}
